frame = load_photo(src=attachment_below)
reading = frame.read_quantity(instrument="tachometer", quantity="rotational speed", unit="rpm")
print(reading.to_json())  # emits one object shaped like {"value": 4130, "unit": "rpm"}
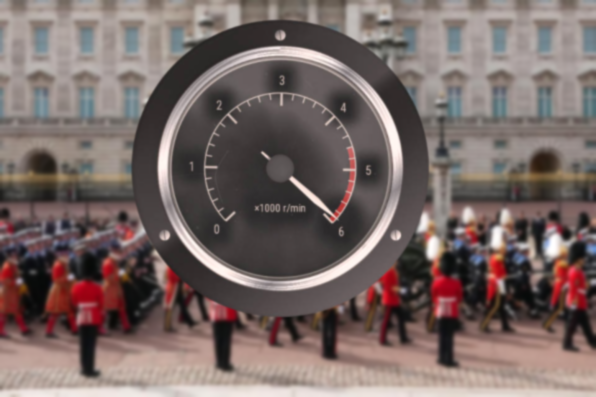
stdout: {"value": 5900, "unit": "rpm"}
